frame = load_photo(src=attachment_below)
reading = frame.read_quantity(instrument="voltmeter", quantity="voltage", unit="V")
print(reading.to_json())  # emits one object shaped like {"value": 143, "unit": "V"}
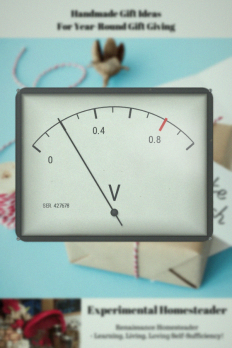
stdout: {"value": 0.2, "unit": "V"}
